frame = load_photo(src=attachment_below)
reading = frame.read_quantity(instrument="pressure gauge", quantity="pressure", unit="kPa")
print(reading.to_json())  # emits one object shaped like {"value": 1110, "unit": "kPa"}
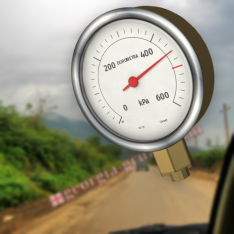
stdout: {"value": 460, "unit": "kPa"}
